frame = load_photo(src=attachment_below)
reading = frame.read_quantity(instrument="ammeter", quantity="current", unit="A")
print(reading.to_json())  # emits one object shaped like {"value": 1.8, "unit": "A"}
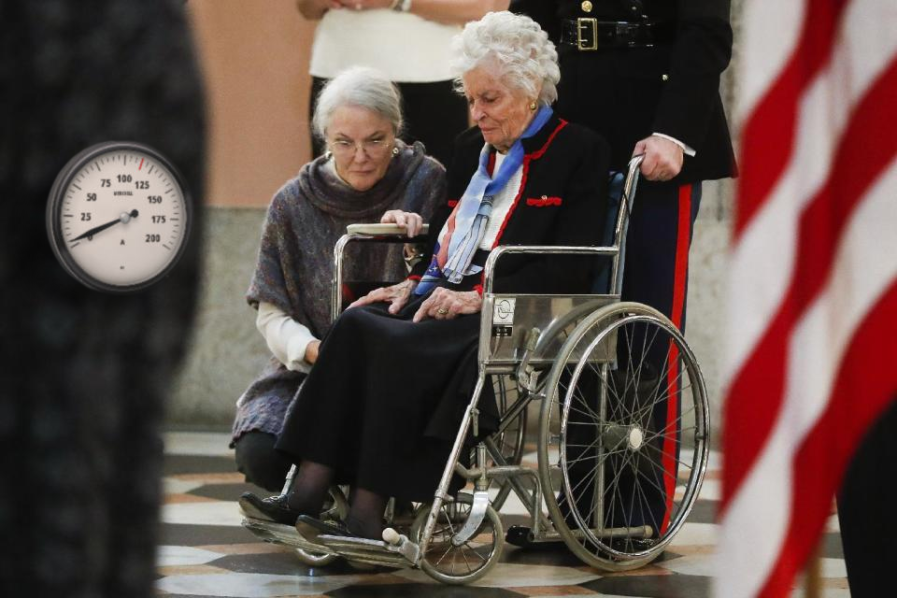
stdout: {"value": 5, "unit": "A"}
